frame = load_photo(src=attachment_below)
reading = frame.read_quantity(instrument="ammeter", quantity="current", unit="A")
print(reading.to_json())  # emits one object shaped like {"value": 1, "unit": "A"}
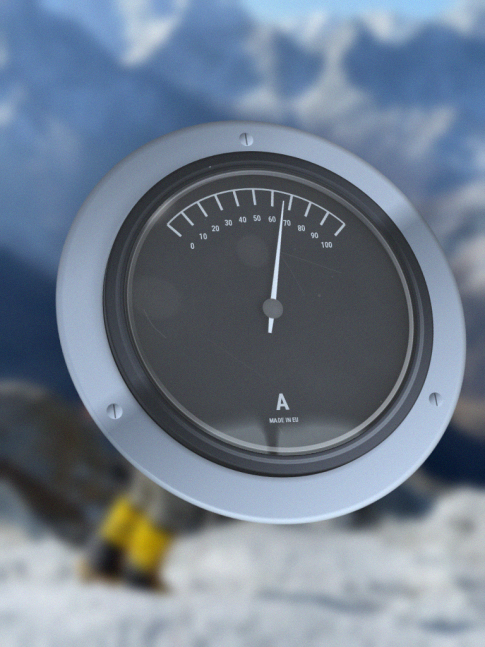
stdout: {"value": 65, "unit": "A"}
